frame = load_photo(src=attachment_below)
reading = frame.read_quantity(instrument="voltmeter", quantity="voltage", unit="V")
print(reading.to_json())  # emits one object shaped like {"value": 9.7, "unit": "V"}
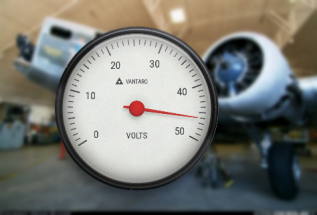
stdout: {"value": 46, "unit": "V"}
